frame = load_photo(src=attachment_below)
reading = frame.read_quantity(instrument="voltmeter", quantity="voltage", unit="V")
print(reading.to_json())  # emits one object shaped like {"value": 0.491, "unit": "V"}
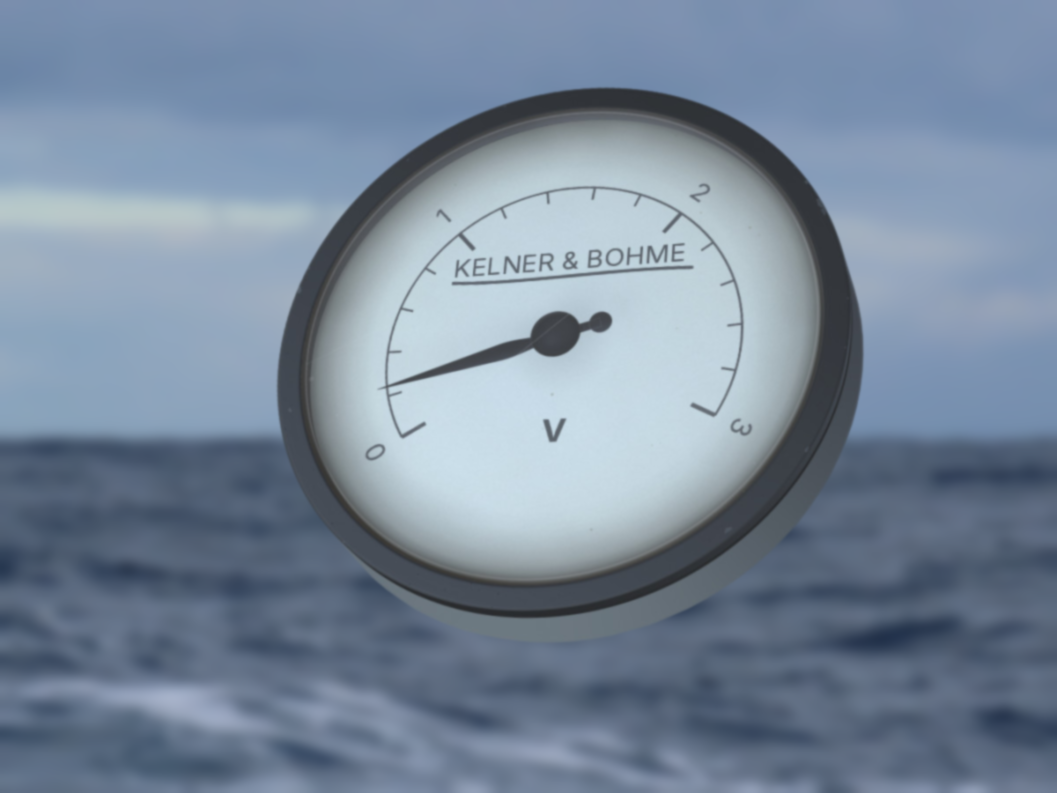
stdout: {"value": 0.2, "unit": "V"}
